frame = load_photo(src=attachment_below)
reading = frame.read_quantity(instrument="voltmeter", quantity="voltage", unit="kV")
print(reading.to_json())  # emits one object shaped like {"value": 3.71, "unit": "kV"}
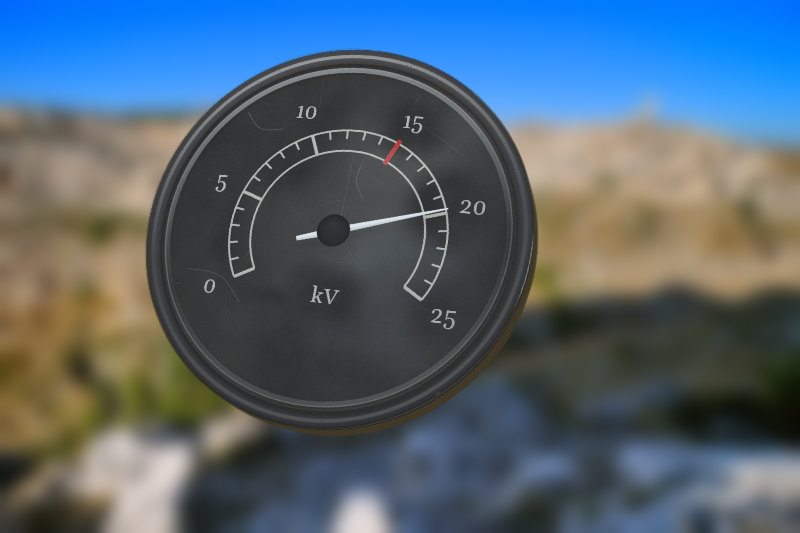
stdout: {"value": 20, "unit": "kV"}
